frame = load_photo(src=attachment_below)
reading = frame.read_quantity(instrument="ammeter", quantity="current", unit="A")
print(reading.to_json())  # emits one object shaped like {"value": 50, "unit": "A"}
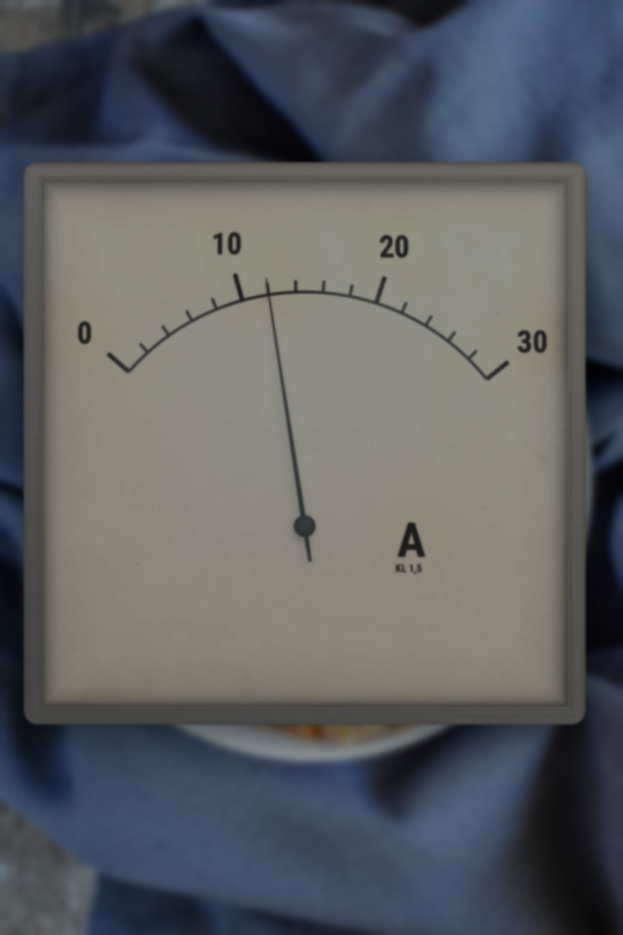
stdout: {"value": 12, "unit": "A"}
